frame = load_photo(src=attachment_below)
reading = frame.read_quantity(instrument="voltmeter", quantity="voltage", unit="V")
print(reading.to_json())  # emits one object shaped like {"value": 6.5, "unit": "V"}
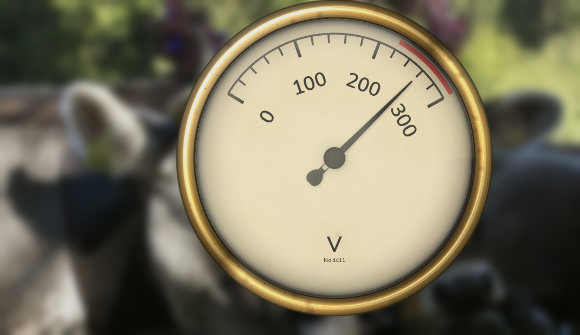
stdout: {"value": 260, "unit": "V"}
